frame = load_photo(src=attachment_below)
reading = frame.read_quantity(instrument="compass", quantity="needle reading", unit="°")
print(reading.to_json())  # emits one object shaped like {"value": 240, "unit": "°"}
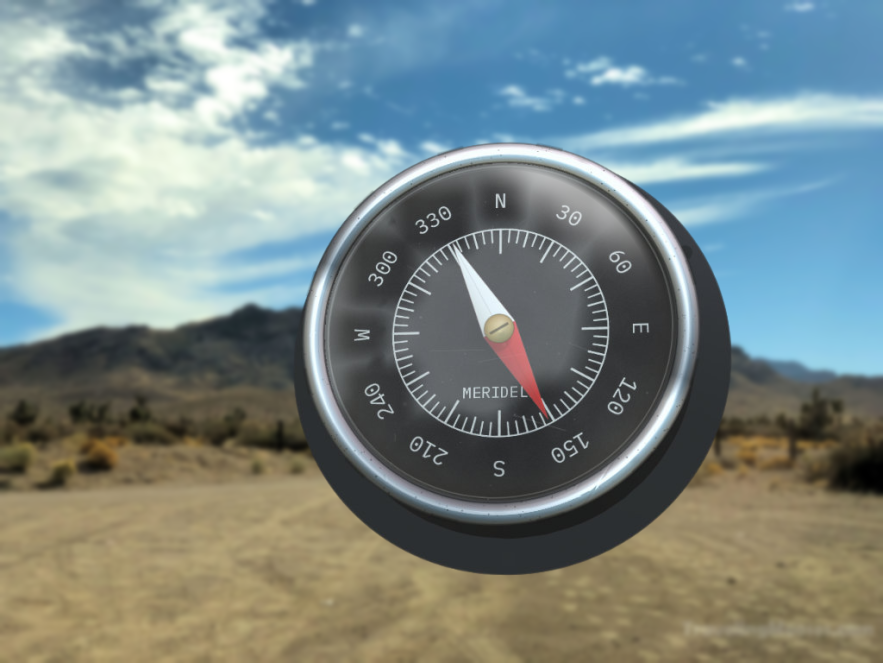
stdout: {"value": 152.5, "unit": "°"}
